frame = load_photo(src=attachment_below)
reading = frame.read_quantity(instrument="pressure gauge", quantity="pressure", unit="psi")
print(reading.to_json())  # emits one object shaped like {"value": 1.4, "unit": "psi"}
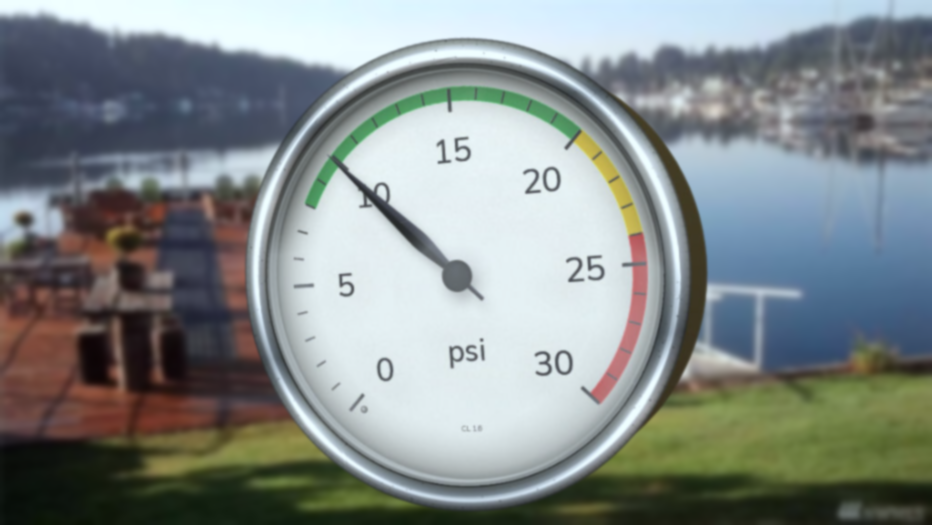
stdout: {"value": 10, "unit": "psi"}
